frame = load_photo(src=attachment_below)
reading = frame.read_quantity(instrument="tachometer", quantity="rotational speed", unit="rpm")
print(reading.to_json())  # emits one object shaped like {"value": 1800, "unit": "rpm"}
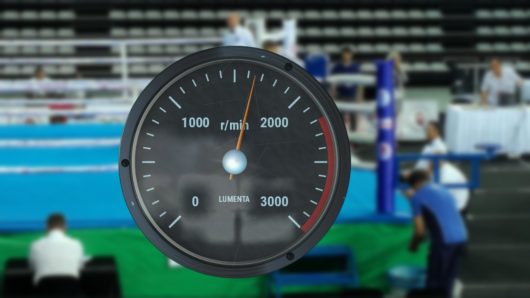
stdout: {"value": 1650, "unit": "rpm"}
